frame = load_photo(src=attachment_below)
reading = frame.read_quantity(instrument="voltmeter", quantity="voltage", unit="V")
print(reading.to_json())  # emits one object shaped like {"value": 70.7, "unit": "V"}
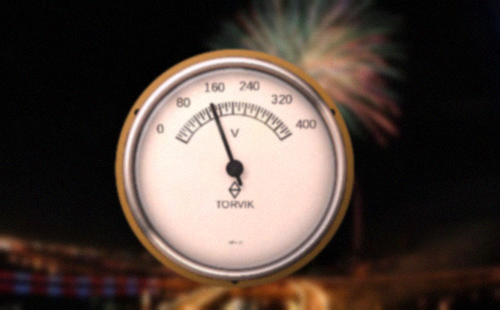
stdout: {"value": 140, "unit": "V"}
